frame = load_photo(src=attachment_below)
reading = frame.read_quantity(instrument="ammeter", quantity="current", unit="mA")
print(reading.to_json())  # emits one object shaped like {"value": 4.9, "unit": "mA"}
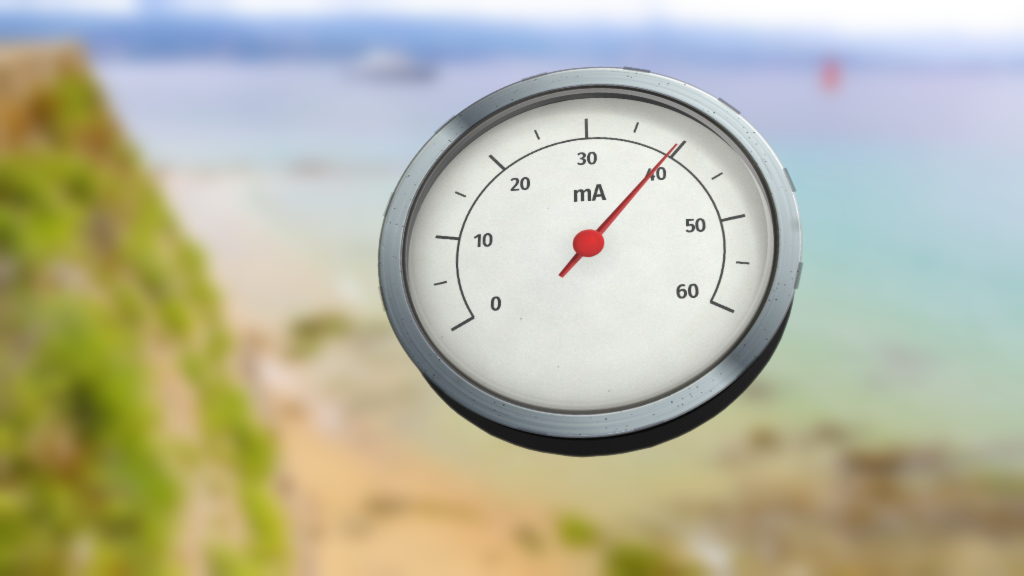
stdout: {"value": 40, "unit": "mA"}
